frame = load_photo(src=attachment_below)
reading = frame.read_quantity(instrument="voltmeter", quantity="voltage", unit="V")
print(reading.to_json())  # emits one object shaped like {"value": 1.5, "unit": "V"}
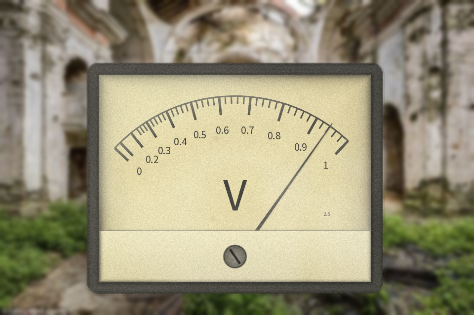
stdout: {"value": 0.94, "unit": "V"}
